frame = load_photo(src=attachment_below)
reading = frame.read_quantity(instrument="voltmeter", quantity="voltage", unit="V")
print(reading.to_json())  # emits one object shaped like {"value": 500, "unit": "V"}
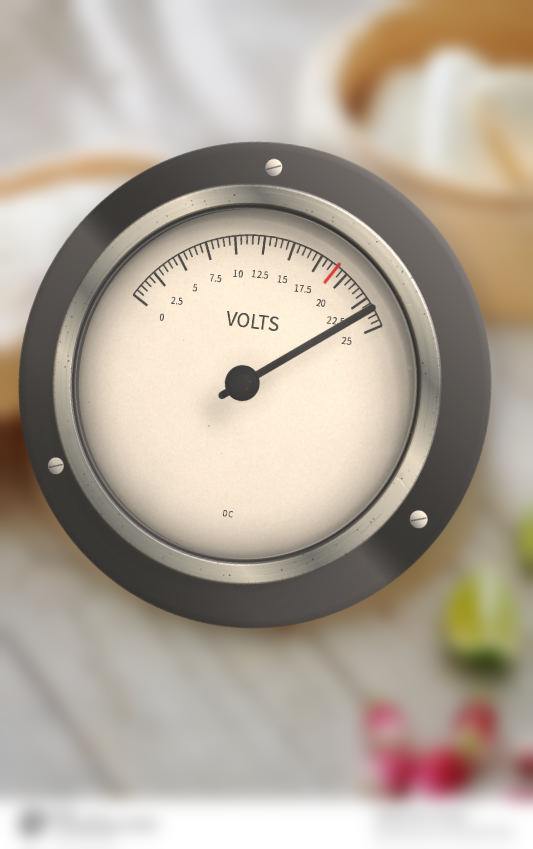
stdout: {"value": 23.5, "unit": "V"}
